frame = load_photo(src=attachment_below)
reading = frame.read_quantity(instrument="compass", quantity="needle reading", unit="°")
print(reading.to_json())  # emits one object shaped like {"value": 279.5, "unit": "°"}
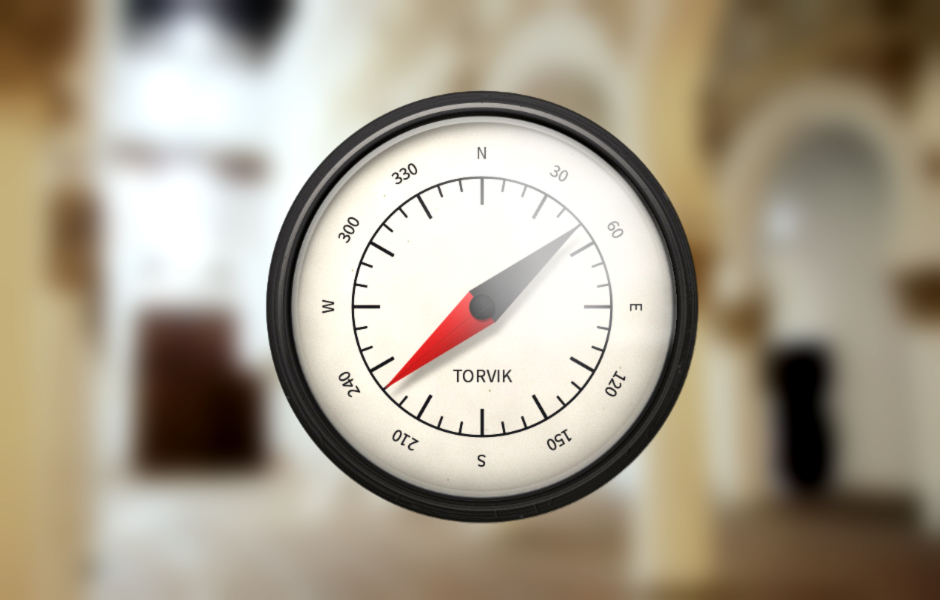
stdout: {"value": 230, "unit": "°"}
